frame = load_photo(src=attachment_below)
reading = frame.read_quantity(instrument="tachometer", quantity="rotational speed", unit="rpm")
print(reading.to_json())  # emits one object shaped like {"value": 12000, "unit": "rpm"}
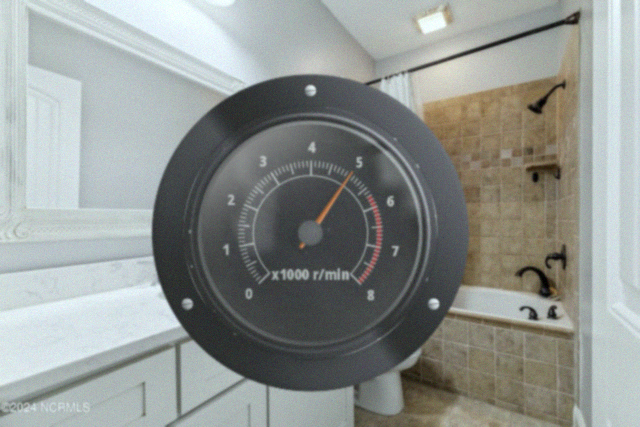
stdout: {"value": 5000, "unit": "rpm"}
